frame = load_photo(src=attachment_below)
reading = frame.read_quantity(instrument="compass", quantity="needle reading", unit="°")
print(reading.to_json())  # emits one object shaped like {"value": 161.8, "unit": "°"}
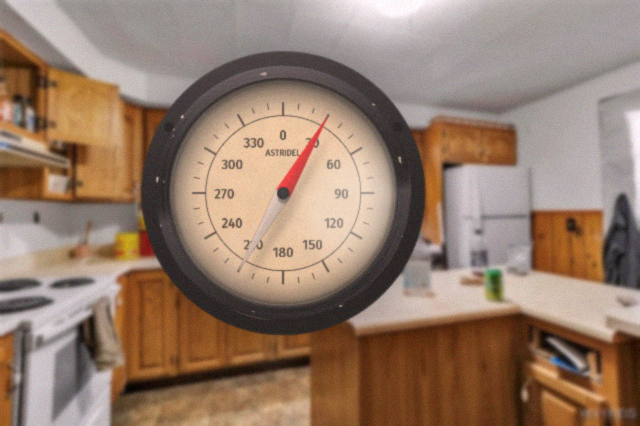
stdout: {"value": 30, "unit": "°"}
